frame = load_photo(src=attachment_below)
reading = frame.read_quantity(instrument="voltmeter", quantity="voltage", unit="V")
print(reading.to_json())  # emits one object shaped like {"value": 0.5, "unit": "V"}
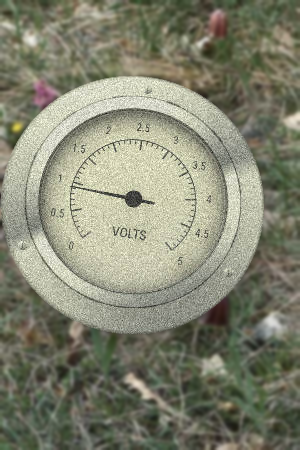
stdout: {"value": 0.9, "unit": "V"}
